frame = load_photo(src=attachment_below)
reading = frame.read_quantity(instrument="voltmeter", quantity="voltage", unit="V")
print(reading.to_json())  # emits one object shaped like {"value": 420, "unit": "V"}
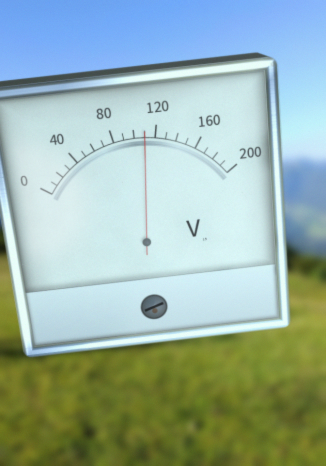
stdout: {"value": 110, "unit": "V"}
